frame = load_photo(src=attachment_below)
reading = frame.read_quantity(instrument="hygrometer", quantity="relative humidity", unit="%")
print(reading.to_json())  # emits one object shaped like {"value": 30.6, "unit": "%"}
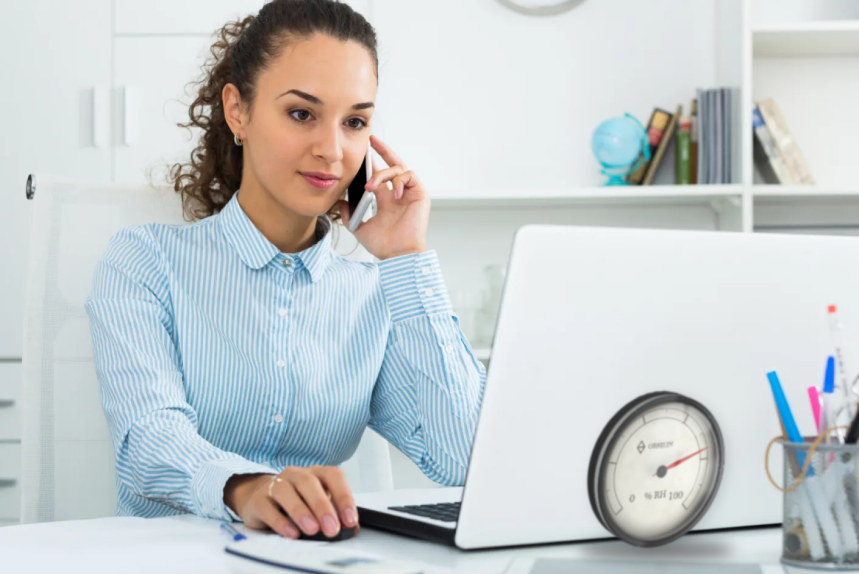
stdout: {"value": 75, "unit": "%"}
